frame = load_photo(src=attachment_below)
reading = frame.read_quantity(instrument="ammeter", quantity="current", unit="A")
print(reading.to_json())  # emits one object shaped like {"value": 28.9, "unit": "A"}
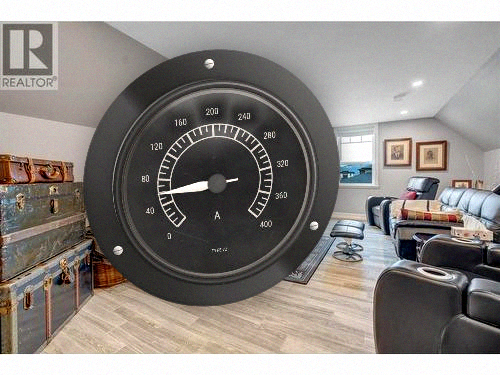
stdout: {"value": 60, "unit": "A"}
